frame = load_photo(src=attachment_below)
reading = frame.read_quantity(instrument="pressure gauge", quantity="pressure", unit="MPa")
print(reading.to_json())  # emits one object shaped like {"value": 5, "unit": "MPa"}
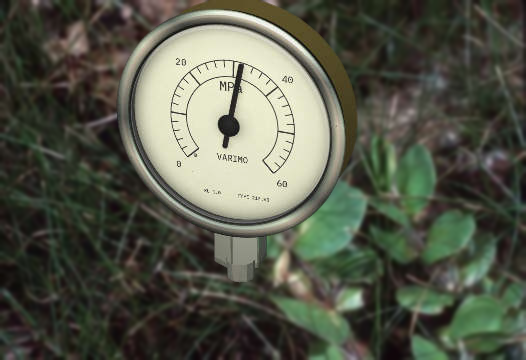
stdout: {"value": 32, "unit": "MPa"}
